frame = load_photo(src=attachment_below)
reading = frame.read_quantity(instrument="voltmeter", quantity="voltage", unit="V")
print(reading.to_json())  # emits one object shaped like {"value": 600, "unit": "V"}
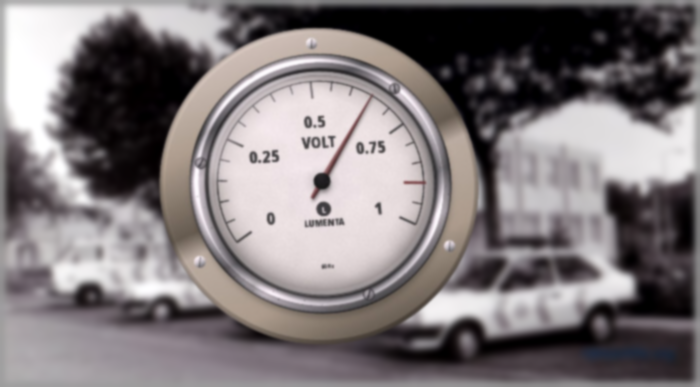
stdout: {"value": 0.65, "unit": "V"}
